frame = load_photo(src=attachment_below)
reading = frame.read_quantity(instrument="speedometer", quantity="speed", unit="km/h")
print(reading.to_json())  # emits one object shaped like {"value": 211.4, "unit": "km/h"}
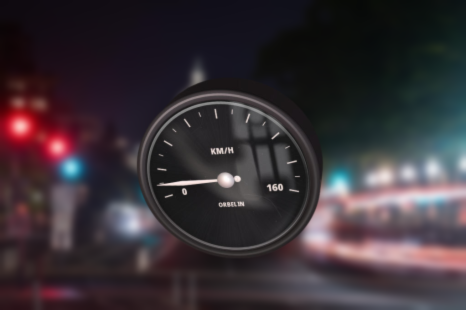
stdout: {"value": 10, "unit": "km/h"}
